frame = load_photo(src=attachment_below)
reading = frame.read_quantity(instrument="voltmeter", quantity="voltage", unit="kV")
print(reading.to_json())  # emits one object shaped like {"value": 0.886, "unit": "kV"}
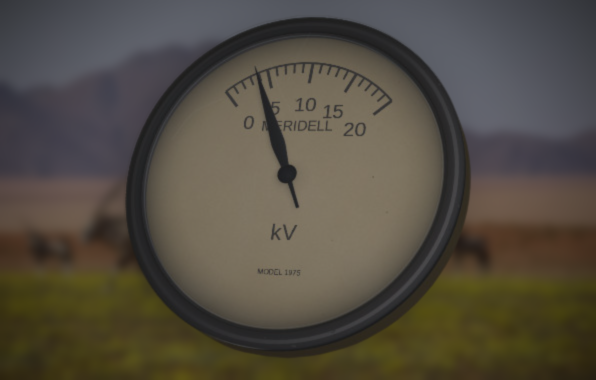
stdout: {"value": 4, "unit": "kV"}
